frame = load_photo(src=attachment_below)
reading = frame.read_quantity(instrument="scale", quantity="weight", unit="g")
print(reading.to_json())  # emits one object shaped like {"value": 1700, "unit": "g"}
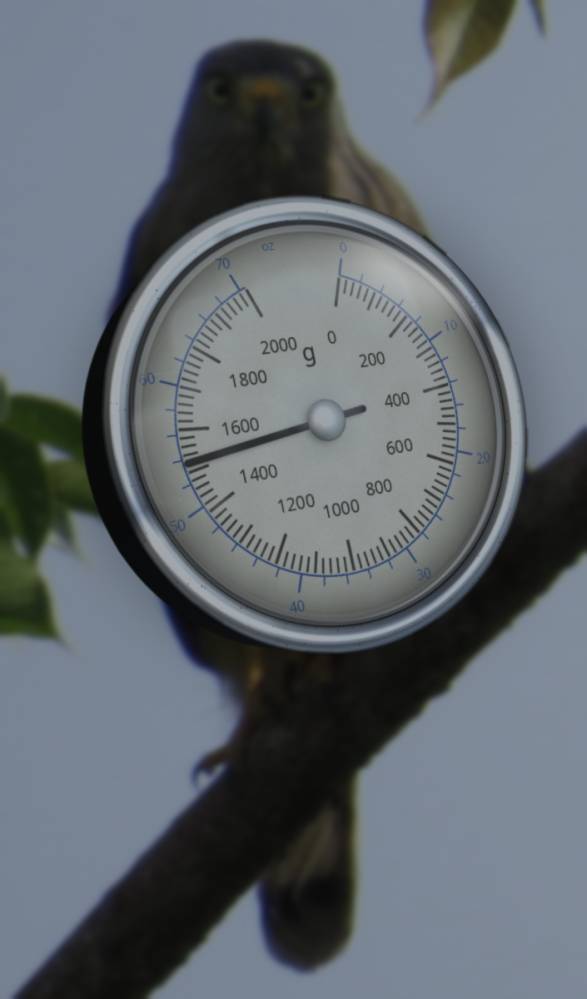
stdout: {"value": 1520, "unit": "g"}
